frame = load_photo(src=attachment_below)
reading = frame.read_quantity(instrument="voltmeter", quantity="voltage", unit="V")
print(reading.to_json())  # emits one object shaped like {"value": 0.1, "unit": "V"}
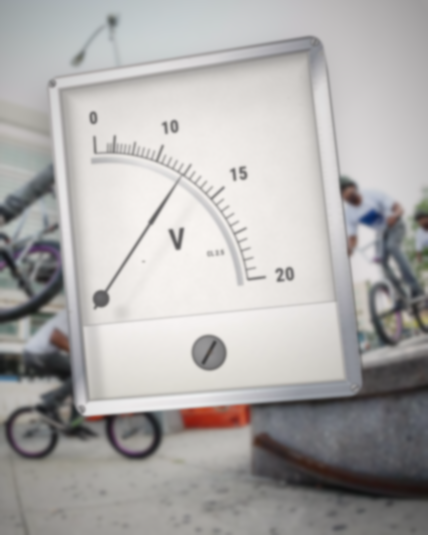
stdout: {"value": 12.5, "unit": "V"}
